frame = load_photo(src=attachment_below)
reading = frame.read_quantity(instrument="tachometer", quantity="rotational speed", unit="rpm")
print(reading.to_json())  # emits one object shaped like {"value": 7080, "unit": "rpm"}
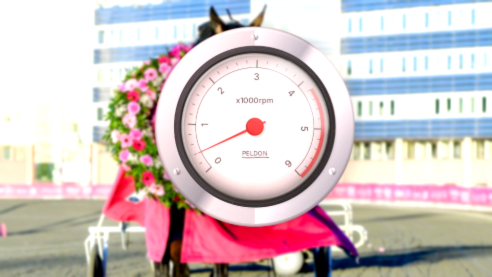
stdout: {"value": 400, "unit": "rpm"}
